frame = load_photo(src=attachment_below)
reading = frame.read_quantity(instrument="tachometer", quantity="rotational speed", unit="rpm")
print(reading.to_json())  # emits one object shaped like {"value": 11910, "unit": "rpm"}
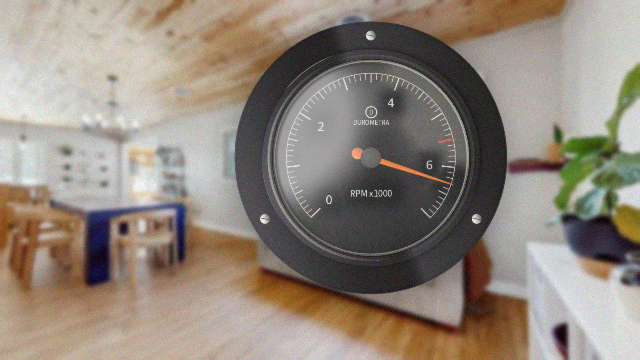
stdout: {"value": 6300, "unit": "rpm"}
